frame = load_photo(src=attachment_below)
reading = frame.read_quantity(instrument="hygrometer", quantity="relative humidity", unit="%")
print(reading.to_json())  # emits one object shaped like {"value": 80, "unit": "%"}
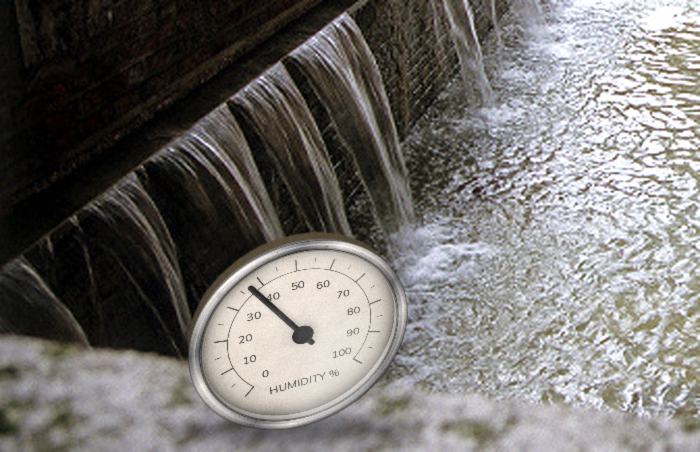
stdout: {"value": 37.5, "unit": "%"}
